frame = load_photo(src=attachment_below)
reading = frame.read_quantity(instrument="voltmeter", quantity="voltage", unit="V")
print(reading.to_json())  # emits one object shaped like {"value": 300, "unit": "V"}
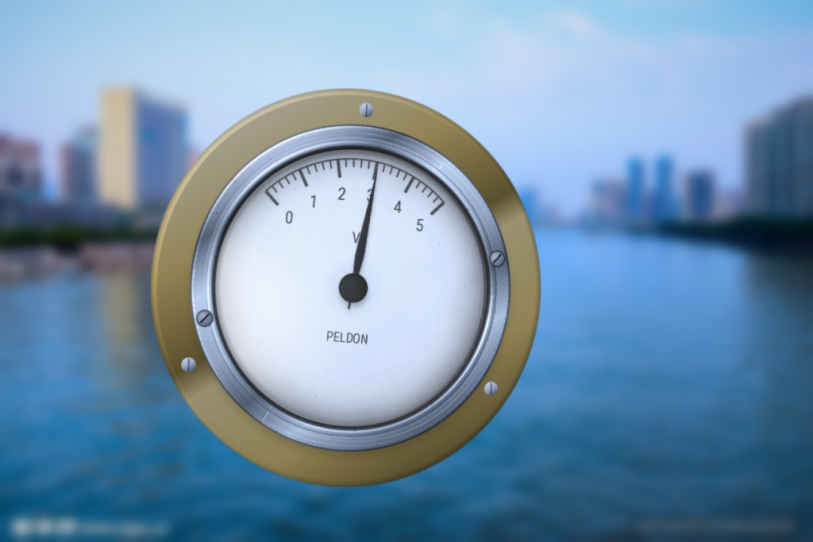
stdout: {"value": 3, "unit": "V"}
